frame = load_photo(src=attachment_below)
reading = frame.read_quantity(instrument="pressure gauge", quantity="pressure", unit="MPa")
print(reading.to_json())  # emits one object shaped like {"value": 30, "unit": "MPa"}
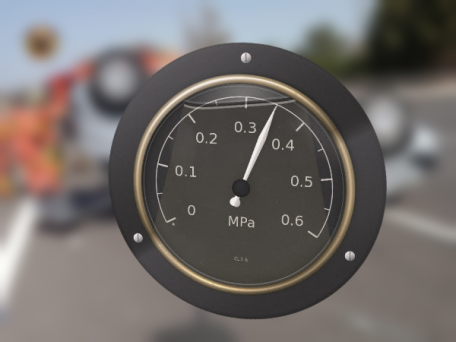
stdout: {"value": 0.35, "unit": "MPa"}
